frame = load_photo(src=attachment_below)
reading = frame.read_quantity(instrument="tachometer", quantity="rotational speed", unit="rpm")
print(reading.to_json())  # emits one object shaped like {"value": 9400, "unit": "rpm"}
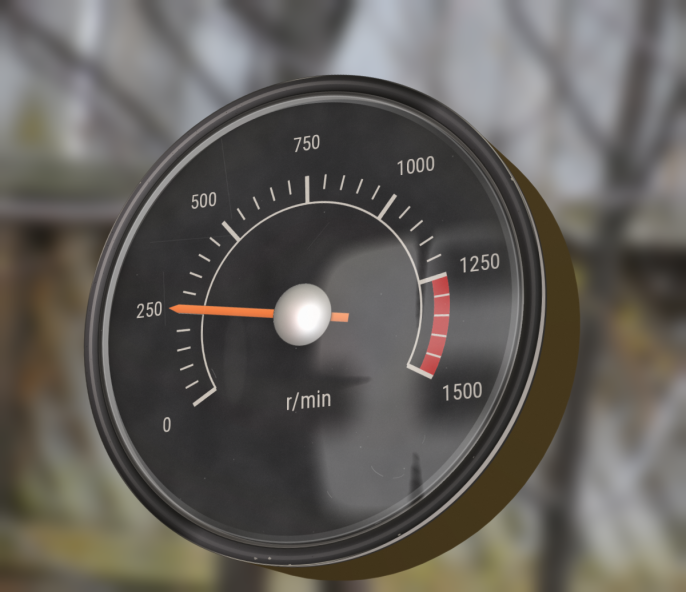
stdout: {"value": 250, "unit": "rpm"}
